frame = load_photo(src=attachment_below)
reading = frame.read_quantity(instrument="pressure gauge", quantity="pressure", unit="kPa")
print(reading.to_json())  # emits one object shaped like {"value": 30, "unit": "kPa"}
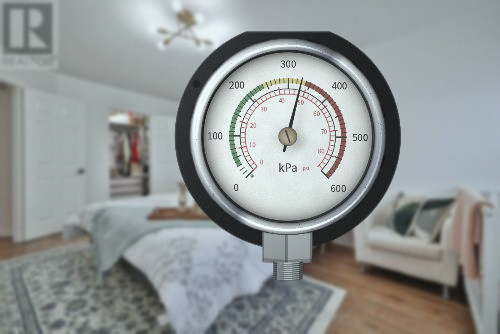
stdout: {"value": 330, "unit": "kPa"}
